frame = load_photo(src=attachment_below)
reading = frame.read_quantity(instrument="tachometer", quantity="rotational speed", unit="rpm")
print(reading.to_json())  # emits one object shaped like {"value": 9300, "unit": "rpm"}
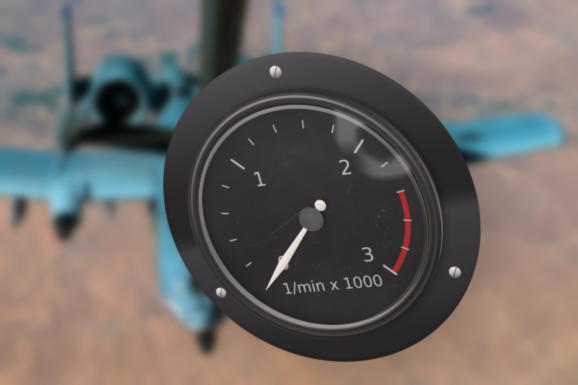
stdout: {"value": 0, "unit": "rpm"}
